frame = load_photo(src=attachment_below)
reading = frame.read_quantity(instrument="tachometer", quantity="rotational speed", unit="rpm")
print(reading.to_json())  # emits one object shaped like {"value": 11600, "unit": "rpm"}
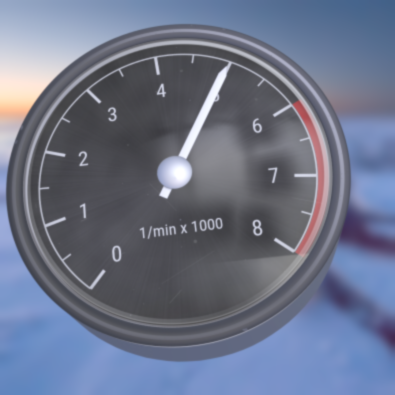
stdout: {"value": 5000, "unit": "rpm"}
